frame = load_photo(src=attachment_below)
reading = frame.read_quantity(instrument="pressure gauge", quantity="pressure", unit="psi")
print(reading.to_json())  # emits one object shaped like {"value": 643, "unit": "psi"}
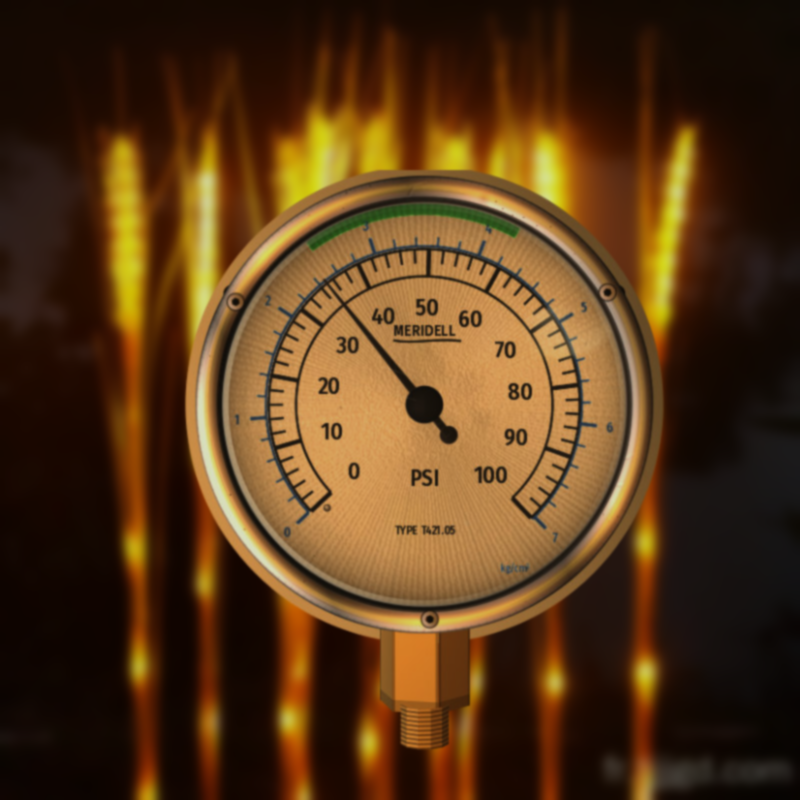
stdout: {"value": 35, "unit": "psi"}
